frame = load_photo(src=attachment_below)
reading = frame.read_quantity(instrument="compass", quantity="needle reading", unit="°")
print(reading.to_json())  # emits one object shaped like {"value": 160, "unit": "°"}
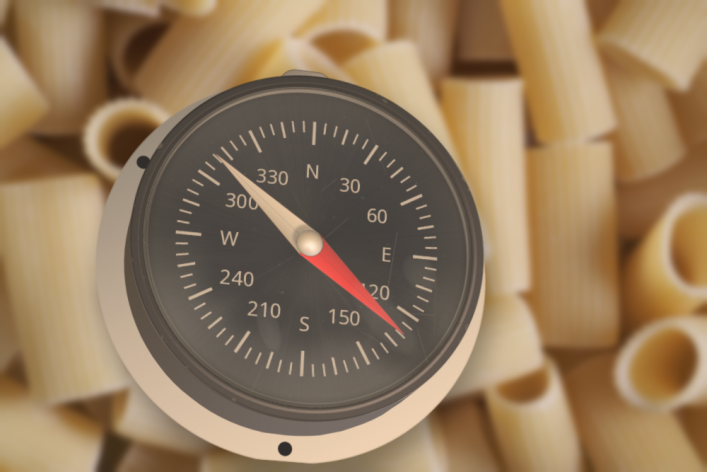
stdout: {"value": 130, "unit": "°"}
